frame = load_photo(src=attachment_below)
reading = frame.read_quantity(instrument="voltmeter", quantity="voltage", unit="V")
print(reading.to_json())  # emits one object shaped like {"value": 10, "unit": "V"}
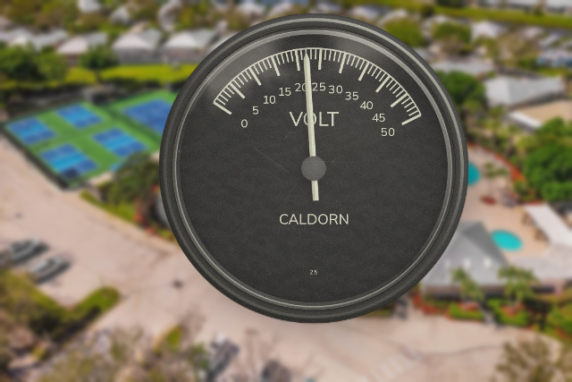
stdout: {"value": 22, "unit": "V"}
